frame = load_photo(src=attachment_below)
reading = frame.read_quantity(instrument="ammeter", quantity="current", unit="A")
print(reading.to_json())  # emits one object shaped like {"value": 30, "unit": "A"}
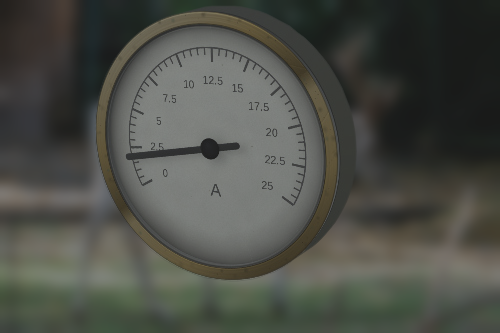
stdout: {"value": 2, "unit": "A"}
